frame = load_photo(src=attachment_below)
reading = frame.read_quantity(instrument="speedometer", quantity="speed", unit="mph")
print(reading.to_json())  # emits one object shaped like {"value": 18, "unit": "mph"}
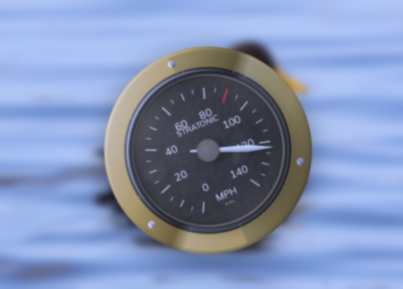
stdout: {"value": 122.5, "unit": "mph"}
